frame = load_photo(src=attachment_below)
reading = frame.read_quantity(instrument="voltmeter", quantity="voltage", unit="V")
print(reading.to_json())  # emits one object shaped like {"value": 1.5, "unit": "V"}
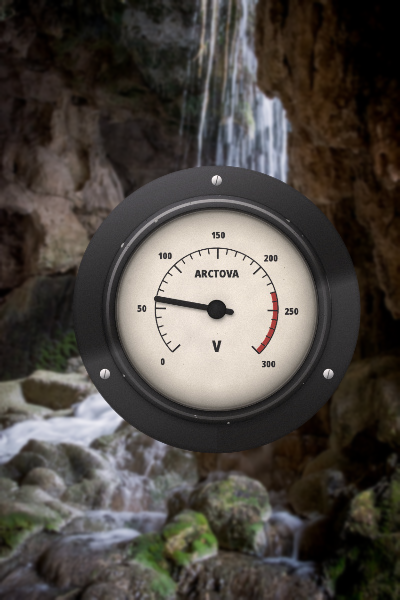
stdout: {"value": 60, "unit": "V"}
